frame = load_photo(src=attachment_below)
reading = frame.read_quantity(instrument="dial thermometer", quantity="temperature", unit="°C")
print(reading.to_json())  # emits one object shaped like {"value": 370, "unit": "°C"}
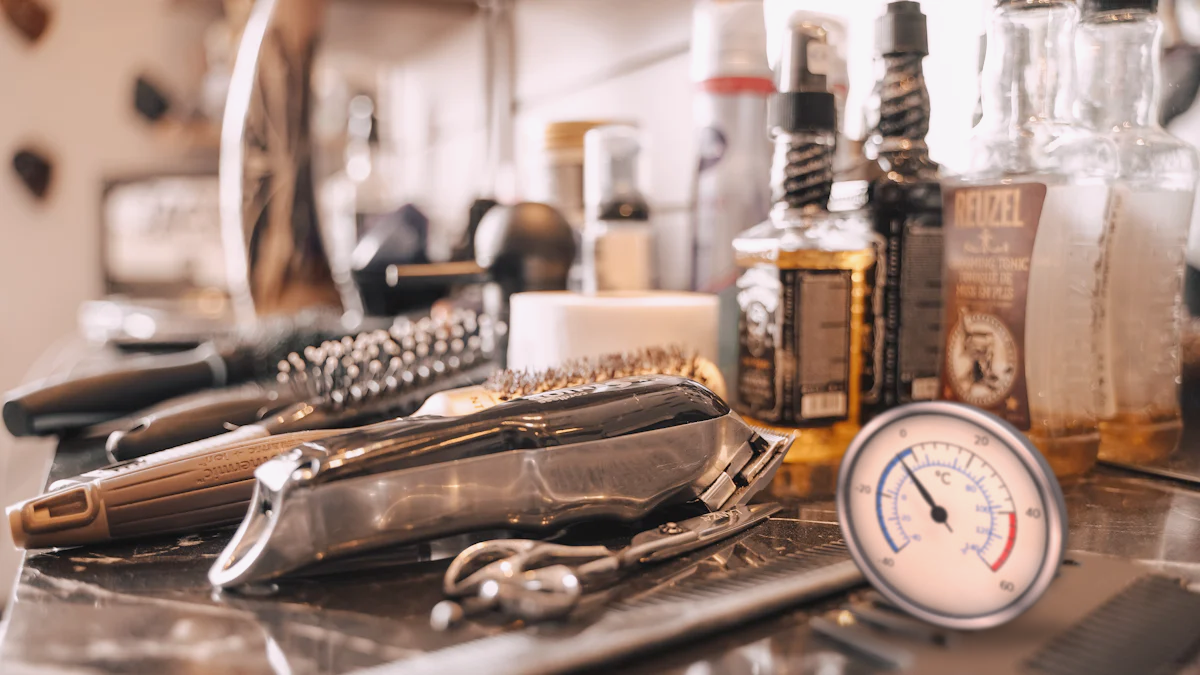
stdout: {"value": -4, "unit": "°C"}
